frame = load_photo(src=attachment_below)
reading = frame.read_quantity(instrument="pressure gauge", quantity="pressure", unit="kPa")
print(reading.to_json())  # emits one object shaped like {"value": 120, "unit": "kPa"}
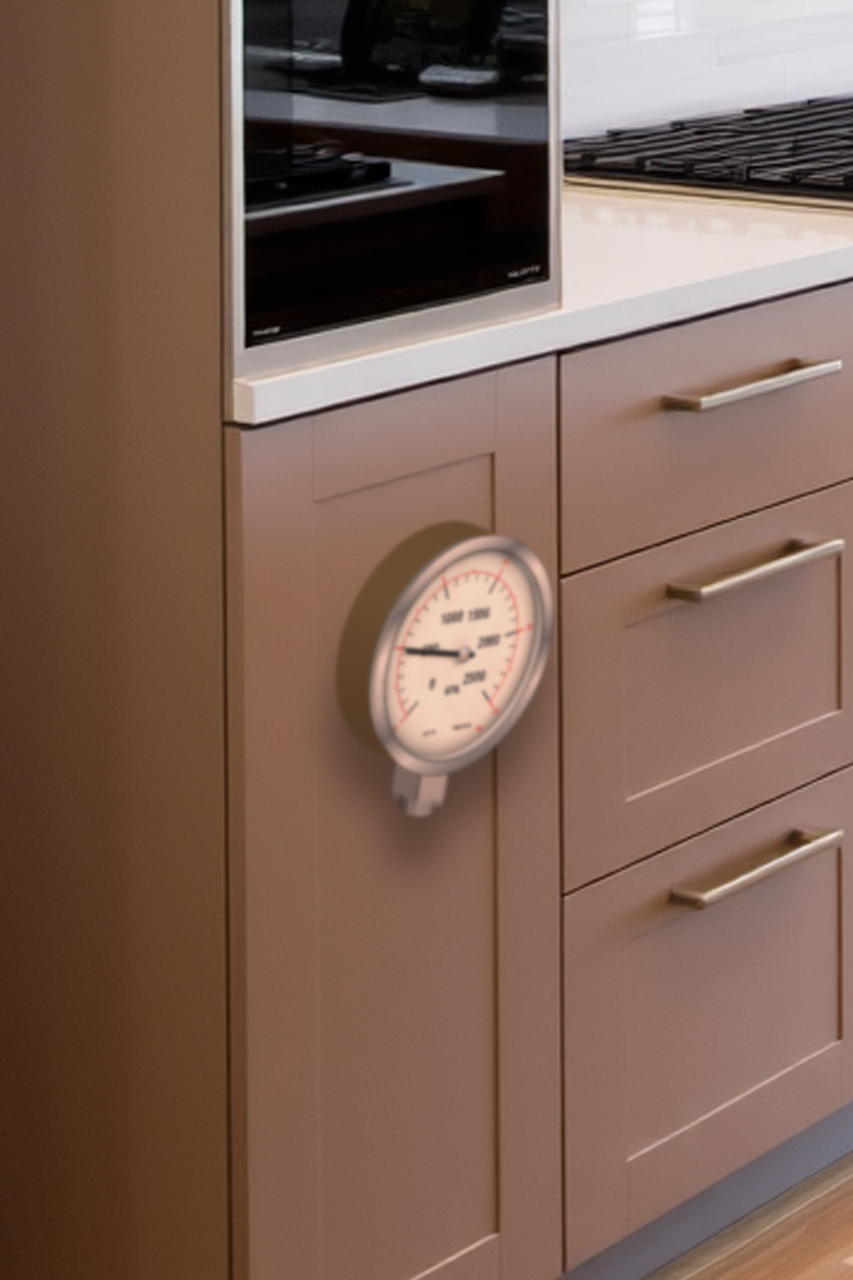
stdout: {"value": 500, "unit": "kPa"}
